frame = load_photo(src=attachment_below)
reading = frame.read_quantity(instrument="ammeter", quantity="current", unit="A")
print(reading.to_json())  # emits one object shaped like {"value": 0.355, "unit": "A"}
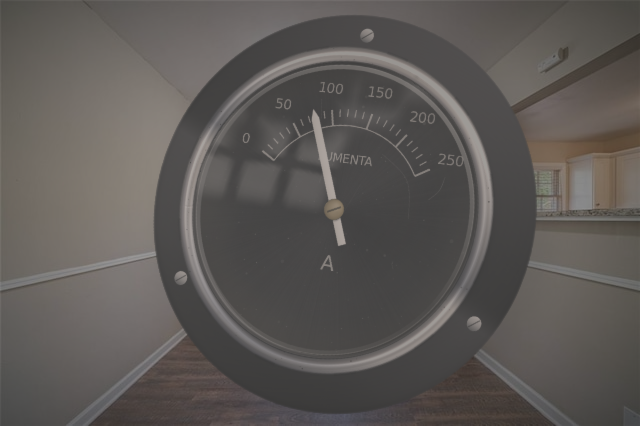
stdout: {"value": 80, "unit": "A"}
